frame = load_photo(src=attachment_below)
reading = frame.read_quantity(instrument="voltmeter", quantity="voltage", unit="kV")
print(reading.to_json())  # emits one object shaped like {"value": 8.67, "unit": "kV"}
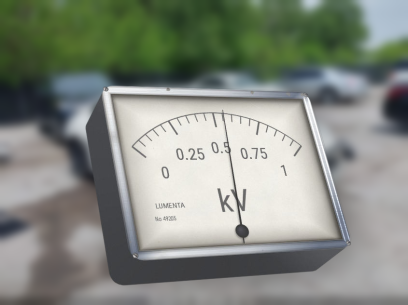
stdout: {"value": 0.55, "unit": "kV"}
